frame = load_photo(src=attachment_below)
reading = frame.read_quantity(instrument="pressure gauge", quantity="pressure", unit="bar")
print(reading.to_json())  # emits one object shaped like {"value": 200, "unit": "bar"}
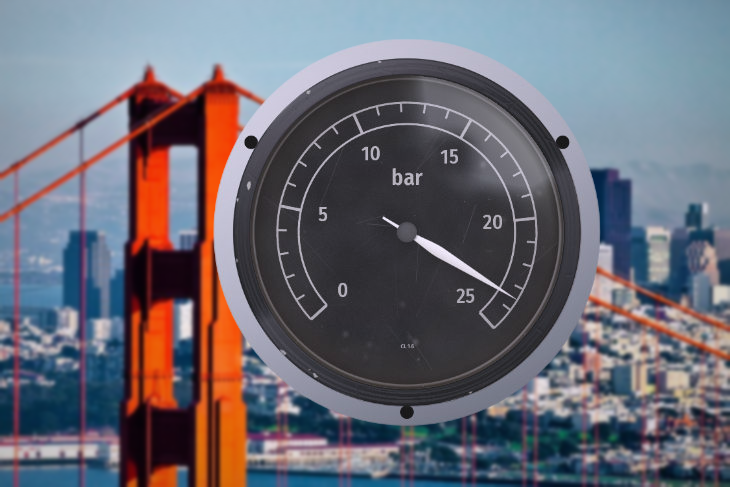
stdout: {"value": 23.5, "unit": "bar"}
